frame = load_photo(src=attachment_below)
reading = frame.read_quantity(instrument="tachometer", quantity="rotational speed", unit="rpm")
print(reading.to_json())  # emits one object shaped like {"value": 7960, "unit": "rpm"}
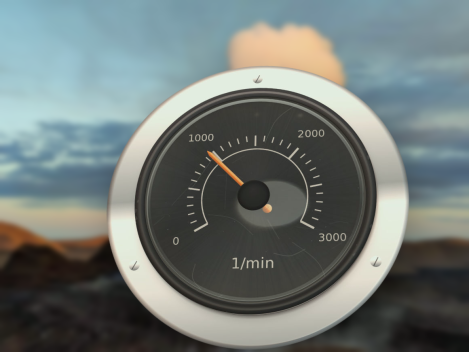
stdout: {"value": 950, "unit": "rpm"}
